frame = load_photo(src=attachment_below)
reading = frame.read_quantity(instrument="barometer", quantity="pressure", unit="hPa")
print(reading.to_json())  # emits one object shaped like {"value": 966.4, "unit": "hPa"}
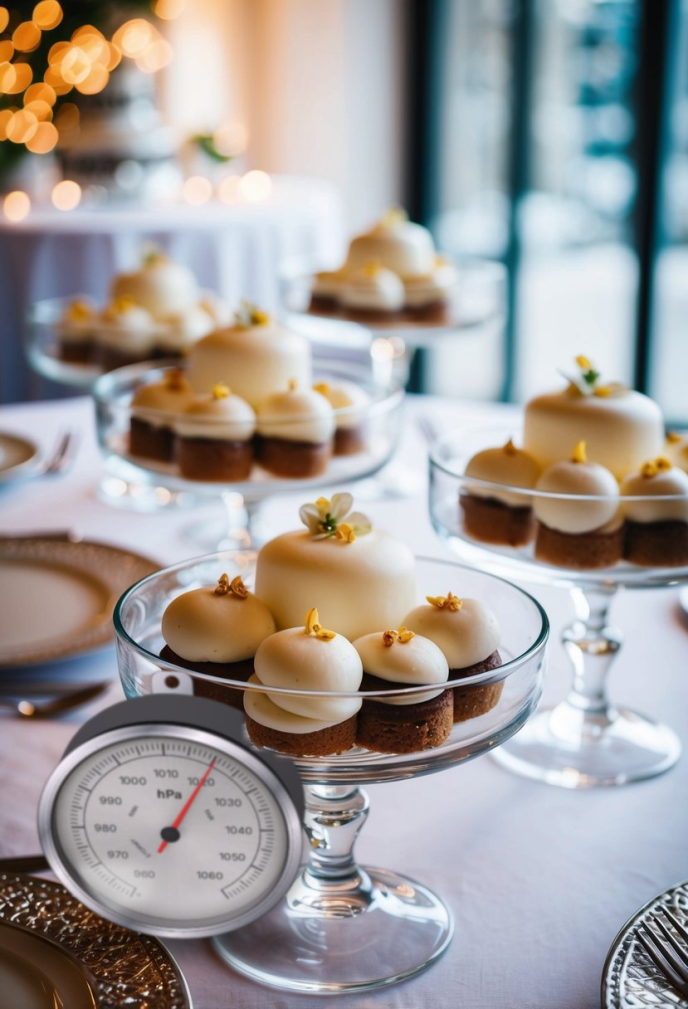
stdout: {"value": 1020, "unit": "hPa"}
